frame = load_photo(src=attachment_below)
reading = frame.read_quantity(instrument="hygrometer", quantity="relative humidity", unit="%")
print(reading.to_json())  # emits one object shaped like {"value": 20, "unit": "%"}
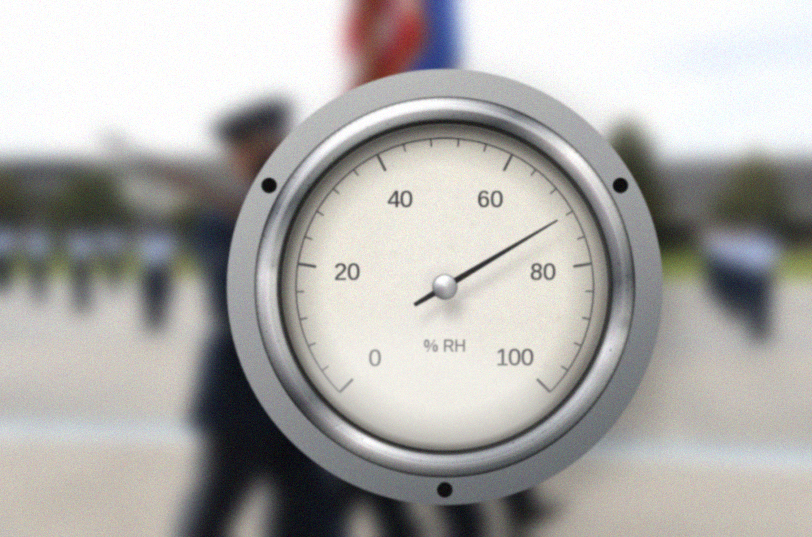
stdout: {"value": 72, "unit": "%"}
